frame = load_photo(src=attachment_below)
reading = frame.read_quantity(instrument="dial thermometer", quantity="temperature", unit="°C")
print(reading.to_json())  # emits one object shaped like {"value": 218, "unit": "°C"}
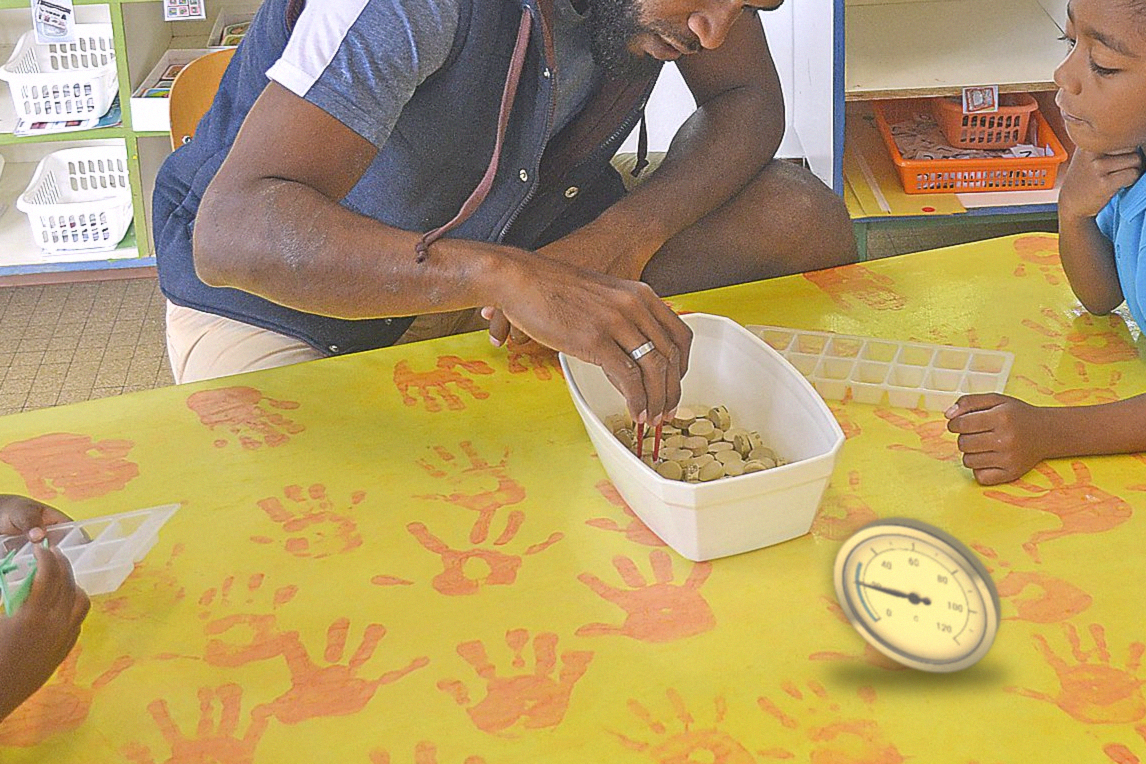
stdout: {"value": 20, "unit": "°C"}
